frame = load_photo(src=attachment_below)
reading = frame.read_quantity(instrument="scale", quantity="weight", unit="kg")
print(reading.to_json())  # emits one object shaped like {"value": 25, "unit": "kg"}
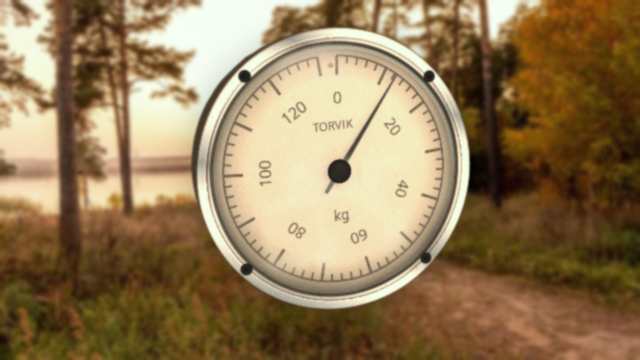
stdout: {"value": 12, "unit": "kg"}
